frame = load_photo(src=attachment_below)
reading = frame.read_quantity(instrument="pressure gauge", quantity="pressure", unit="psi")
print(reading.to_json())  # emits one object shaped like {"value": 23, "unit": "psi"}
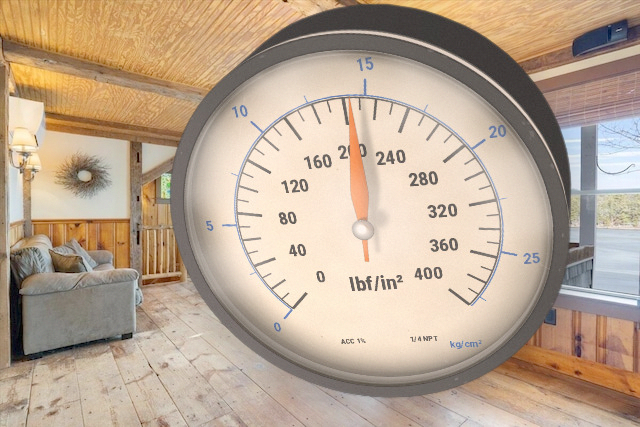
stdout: {"value": 205, "unit": "psi"}
